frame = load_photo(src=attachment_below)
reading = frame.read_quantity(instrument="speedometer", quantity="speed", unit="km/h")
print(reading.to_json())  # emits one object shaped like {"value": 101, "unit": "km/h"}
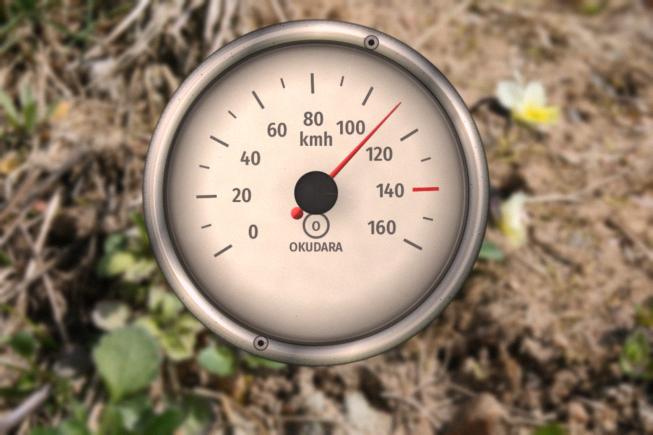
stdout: {"value": 110, "unit": "km/h"}
